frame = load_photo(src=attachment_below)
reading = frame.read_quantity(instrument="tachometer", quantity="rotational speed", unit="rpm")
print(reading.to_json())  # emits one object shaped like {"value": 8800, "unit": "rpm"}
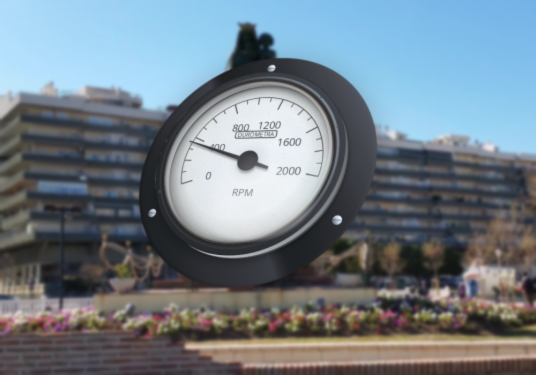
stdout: {"value": 350, "unit": "rpm"}
